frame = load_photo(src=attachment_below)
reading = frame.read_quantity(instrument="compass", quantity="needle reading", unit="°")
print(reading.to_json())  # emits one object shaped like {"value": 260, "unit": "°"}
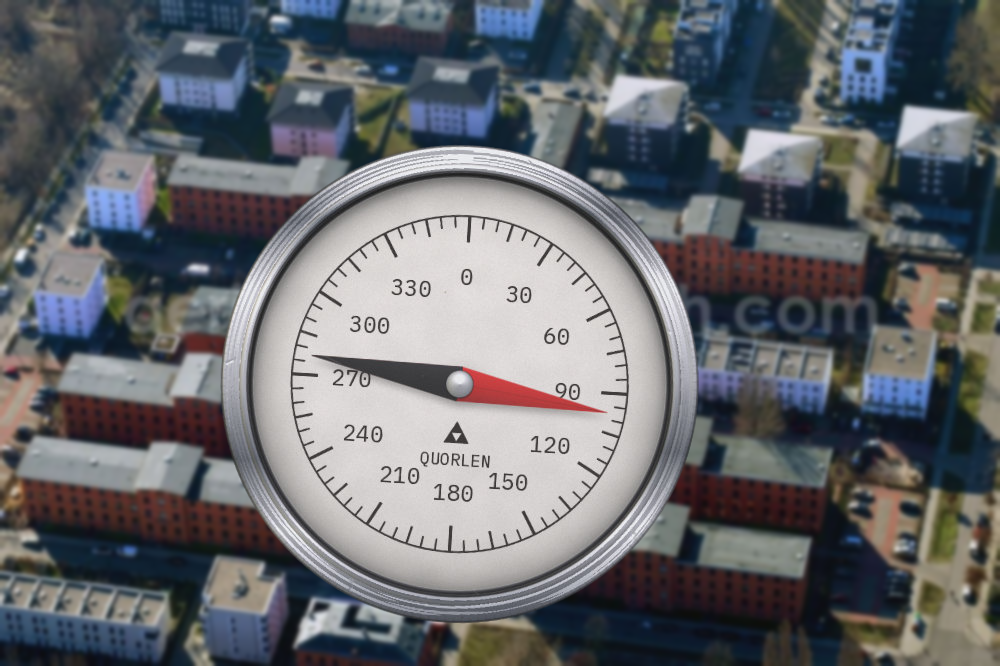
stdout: {"value": 97.5, "unit": "°"}
